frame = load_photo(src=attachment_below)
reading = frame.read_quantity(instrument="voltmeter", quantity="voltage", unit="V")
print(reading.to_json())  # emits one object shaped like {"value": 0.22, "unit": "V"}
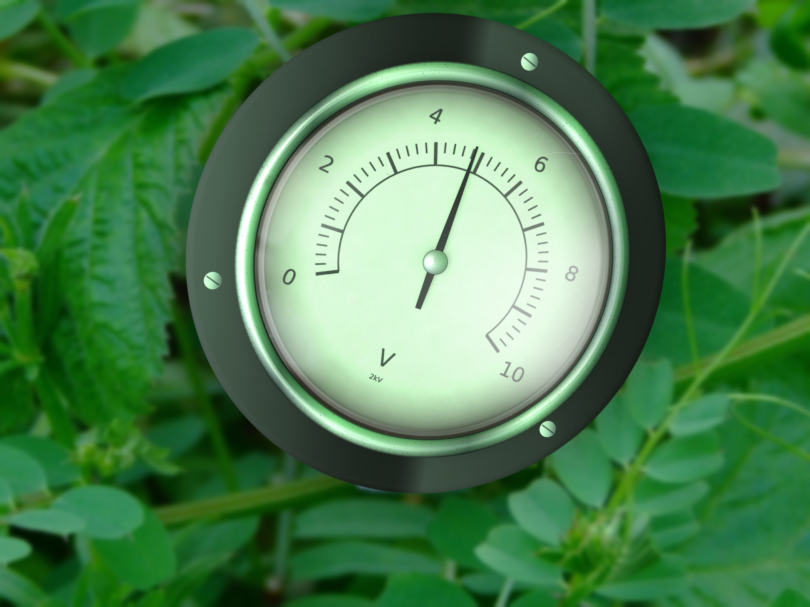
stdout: {"value": 4.8, "unit": "V"}
